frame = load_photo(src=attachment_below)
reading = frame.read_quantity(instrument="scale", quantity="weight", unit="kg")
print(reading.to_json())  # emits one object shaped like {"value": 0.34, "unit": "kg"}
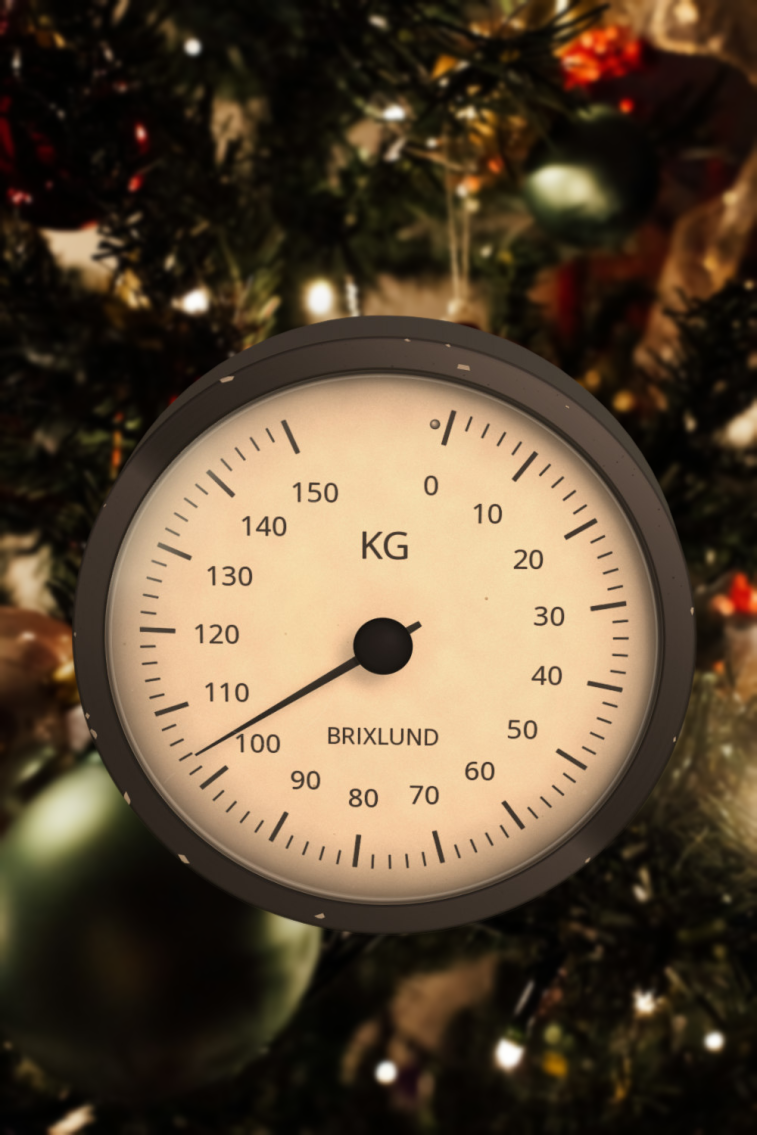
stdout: {"value": 104, "unit": "kg"}
